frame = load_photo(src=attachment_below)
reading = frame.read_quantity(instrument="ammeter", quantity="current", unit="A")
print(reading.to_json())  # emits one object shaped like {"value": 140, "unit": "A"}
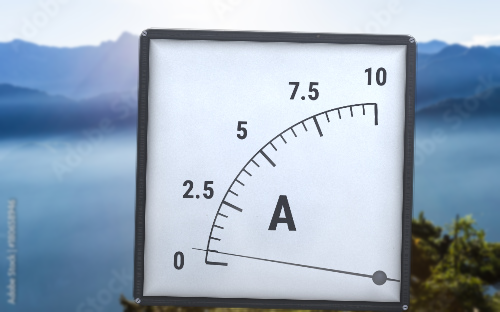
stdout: {"value": 0.5, "unit": "A"}
